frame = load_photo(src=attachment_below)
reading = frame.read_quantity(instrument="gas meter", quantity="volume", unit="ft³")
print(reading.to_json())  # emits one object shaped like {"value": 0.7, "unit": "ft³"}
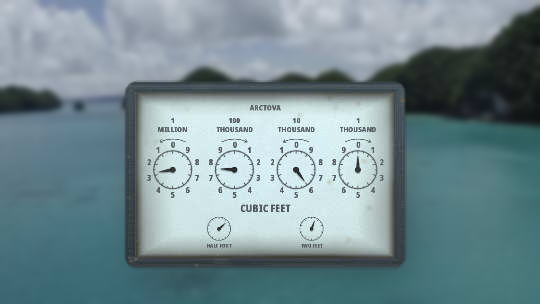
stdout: {"value": 276000, "unit": "ft³"}
